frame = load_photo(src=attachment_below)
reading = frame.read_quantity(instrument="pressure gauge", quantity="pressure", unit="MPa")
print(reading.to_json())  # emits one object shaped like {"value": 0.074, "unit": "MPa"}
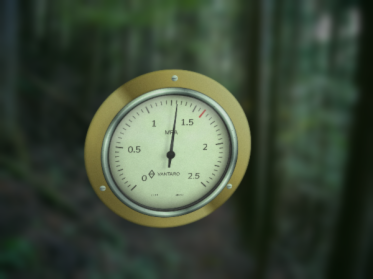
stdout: {"value": 1.3, "unit": "MPa"}
